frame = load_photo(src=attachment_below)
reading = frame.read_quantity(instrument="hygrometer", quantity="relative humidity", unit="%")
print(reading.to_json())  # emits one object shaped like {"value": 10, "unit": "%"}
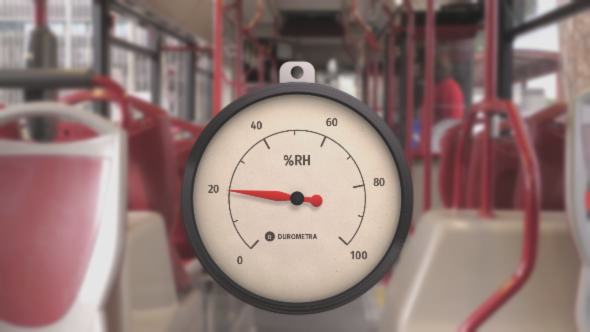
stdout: {"value": 20, "unit": "%"}
